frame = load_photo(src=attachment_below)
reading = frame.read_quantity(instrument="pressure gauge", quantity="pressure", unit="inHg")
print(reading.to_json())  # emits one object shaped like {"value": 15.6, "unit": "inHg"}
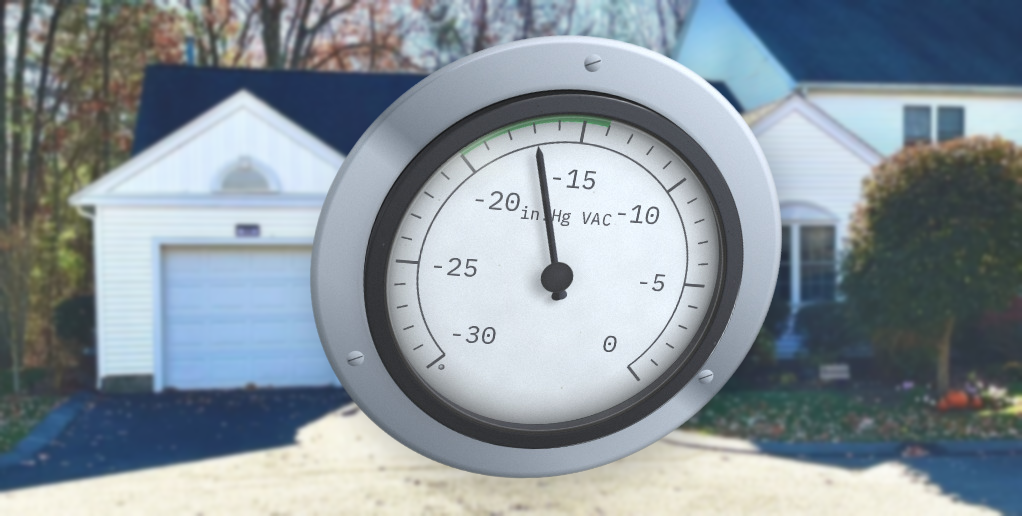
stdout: {"value": -17, "unit": "inHg"}
